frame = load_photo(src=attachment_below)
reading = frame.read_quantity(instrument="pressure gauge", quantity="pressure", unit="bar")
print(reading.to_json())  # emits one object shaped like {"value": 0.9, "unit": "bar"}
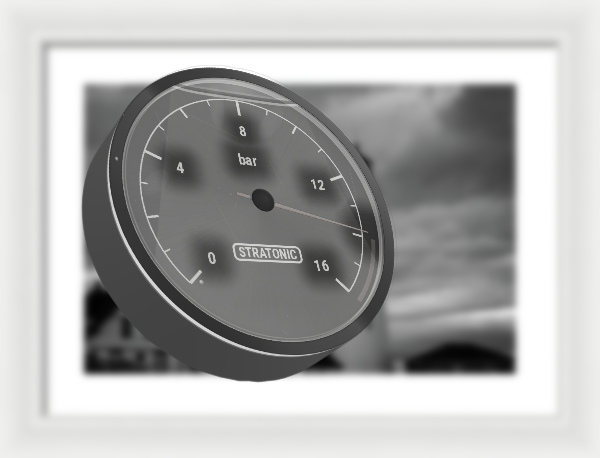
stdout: {"value": 14, "unit": "bar"}
